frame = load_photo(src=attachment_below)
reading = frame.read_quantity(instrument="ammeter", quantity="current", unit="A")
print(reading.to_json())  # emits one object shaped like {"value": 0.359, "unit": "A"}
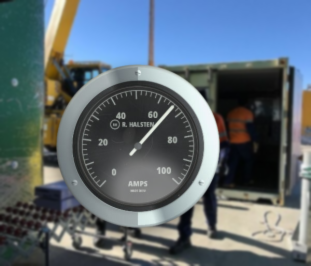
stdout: {"value": 66, "unit": "A"}
